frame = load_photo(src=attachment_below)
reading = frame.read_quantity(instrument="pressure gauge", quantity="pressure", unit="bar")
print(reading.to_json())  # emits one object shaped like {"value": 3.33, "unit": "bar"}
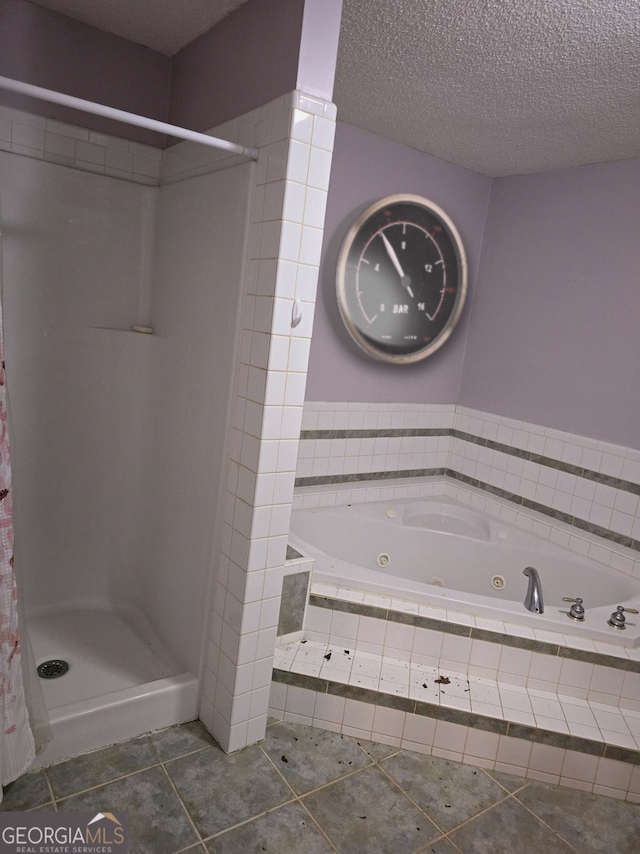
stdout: {"value": 6, "unit": "bar"}
